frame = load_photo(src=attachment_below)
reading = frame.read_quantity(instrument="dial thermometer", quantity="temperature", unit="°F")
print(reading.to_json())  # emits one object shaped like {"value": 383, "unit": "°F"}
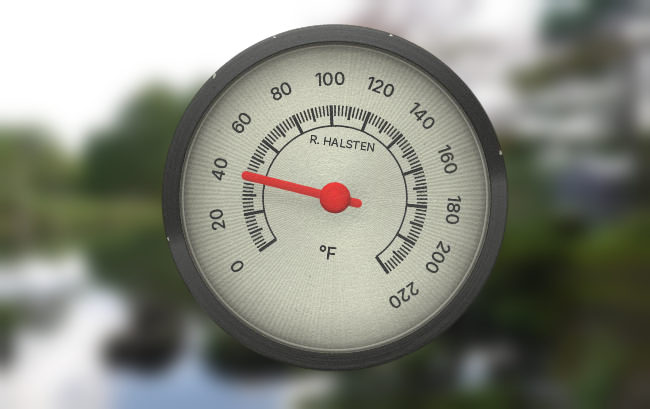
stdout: {"value": 40, "unit": "°F"}
